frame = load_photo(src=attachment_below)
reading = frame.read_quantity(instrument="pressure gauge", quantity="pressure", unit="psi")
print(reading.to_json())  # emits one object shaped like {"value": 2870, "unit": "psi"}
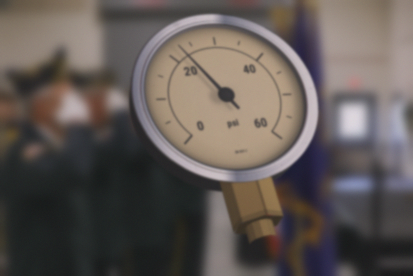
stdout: {"value": 22.5, "unit": "psi"}
